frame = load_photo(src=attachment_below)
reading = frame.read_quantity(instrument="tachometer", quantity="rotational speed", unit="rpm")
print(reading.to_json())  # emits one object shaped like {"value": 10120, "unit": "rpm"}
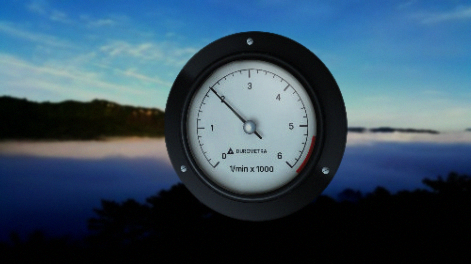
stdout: {"value": 2000, "unit": "rpm"}
